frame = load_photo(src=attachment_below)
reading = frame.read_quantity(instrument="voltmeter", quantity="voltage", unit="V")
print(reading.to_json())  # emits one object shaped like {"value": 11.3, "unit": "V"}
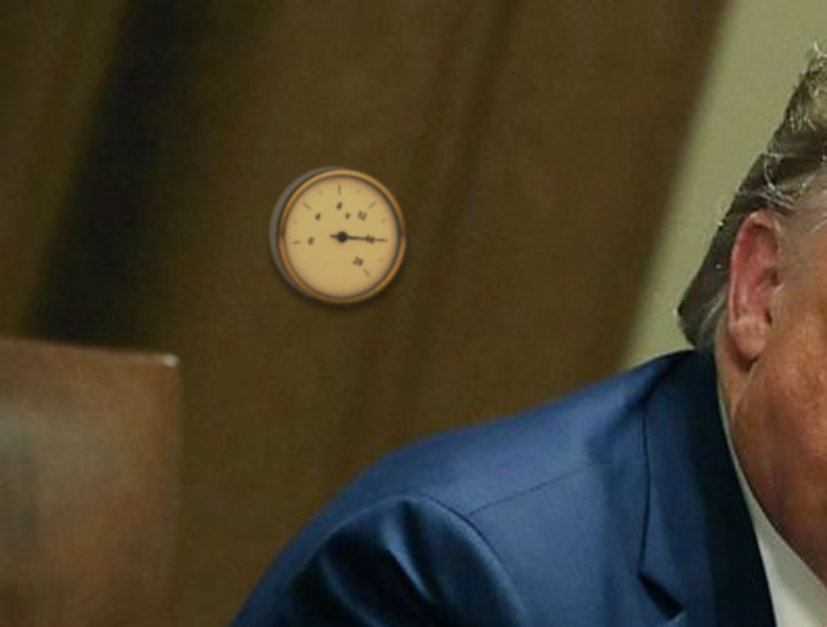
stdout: {"value": 16, "unit": "V"}
